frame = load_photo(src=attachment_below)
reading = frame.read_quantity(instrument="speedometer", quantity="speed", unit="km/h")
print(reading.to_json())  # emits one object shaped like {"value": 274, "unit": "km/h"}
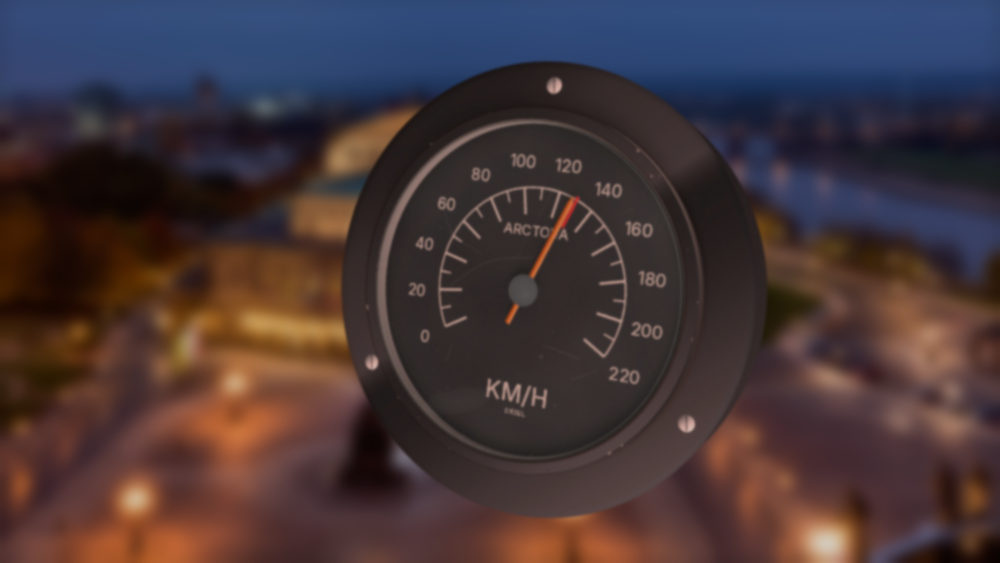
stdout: {"value": 130, "unit": "km/h"}
